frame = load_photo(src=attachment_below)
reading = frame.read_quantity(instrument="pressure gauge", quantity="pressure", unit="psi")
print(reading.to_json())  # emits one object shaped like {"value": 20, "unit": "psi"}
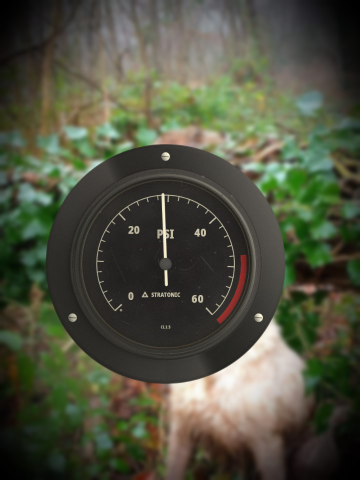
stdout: {"value": 29, "unit": "psi"}
